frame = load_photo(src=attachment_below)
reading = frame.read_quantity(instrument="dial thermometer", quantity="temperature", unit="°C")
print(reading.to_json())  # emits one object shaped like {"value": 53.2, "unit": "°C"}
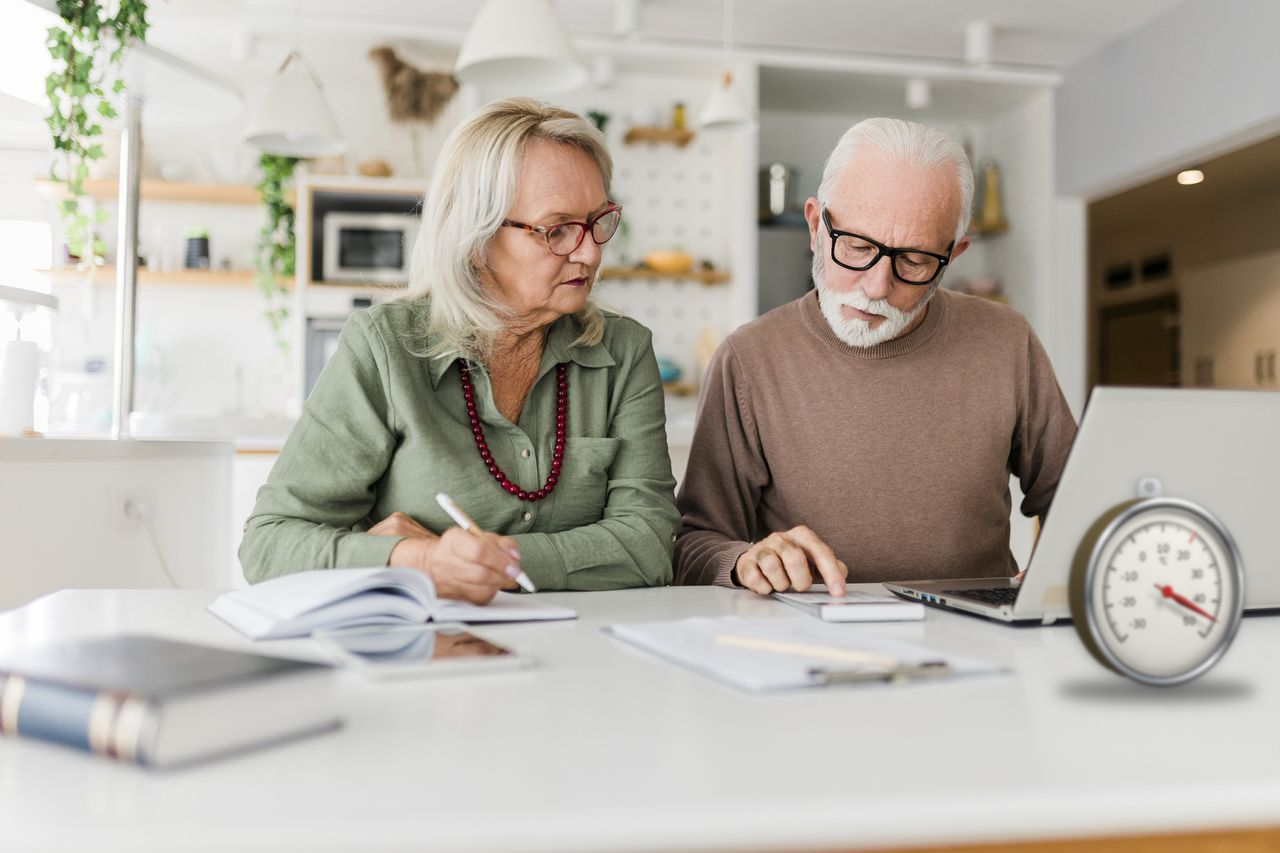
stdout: {"value": 45, "unit": "°C"}
